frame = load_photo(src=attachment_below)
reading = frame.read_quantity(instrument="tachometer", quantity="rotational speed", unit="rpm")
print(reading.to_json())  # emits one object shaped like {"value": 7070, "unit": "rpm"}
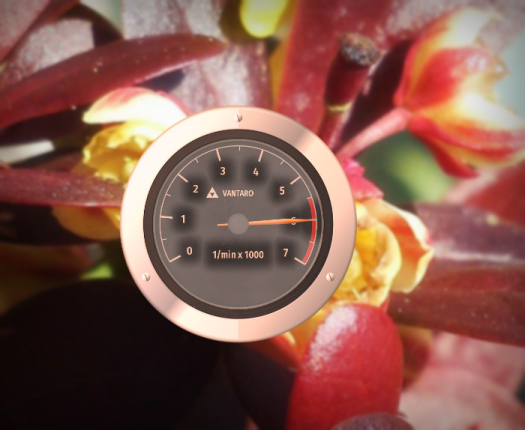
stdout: {"value": 6000, "unit": "rpm"}
